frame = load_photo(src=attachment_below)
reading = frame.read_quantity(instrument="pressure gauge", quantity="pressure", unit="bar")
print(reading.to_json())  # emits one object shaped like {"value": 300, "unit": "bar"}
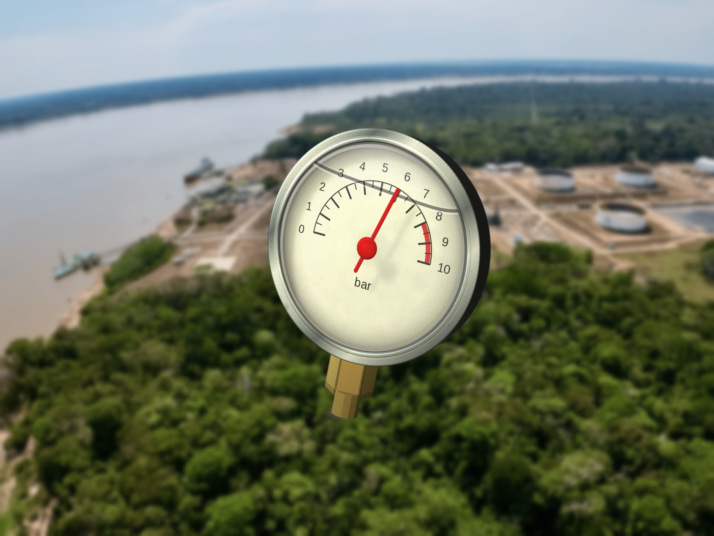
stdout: {"value": 6, "unit": "bar"}
